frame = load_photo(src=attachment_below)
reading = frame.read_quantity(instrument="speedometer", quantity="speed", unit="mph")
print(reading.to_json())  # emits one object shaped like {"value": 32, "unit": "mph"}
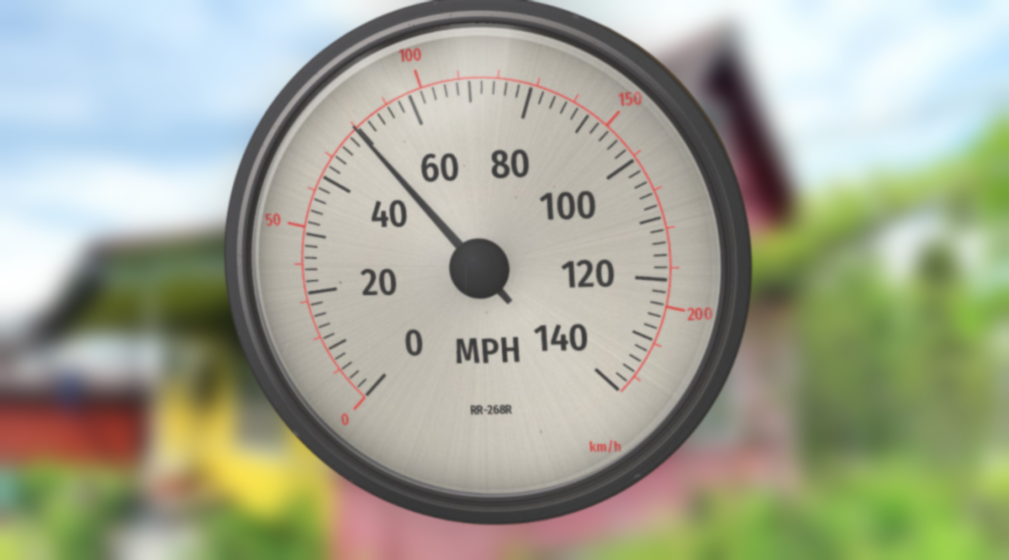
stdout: {"value": 50, "unit": "mph"}
